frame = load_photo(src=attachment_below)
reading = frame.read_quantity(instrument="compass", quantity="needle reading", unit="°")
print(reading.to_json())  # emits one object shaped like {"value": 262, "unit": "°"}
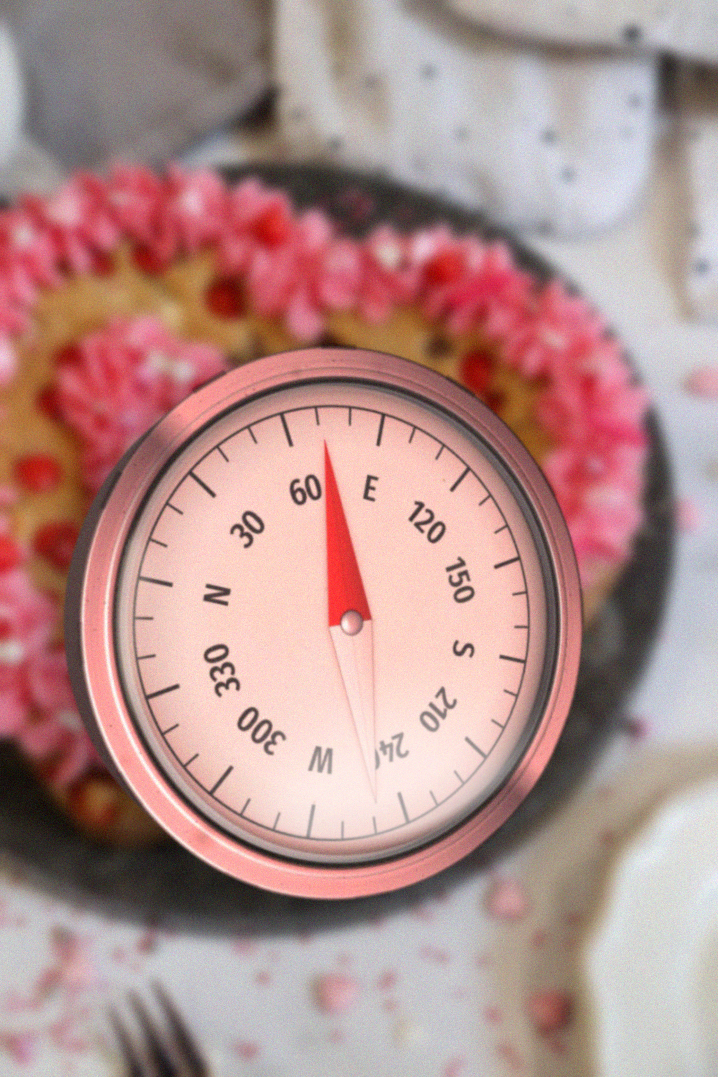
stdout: {"value": 70, "unit": "°"}
